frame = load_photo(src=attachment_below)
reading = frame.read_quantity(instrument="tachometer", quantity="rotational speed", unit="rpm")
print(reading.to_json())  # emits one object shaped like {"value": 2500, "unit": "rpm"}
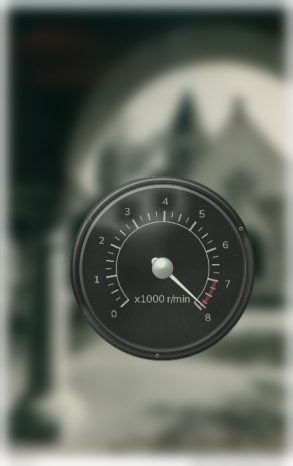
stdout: {"value": 7875, "unit": "rpm"}
